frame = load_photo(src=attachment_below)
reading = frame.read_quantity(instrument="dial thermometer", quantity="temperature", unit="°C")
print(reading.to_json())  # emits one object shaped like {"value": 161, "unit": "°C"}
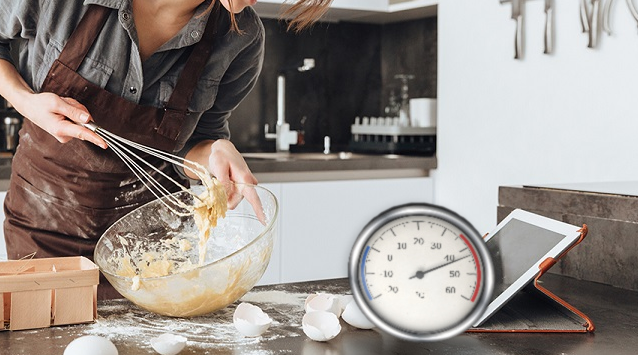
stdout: {"value": 42.5, "unit": "°C"}
